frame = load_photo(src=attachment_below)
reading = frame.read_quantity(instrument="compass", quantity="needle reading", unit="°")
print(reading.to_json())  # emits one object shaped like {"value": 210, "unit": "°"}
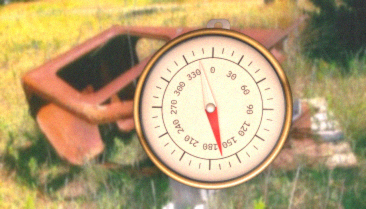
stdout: {"value": 165, "unit": "°"}
